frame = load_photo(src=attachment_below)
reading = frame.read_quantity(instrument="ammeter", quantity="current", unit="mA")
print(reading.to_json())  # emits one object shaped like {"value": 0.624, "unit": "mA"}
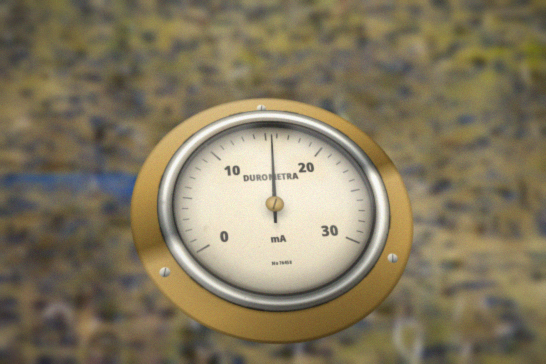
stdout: {"value": 15.5, "unit": "mA"}
